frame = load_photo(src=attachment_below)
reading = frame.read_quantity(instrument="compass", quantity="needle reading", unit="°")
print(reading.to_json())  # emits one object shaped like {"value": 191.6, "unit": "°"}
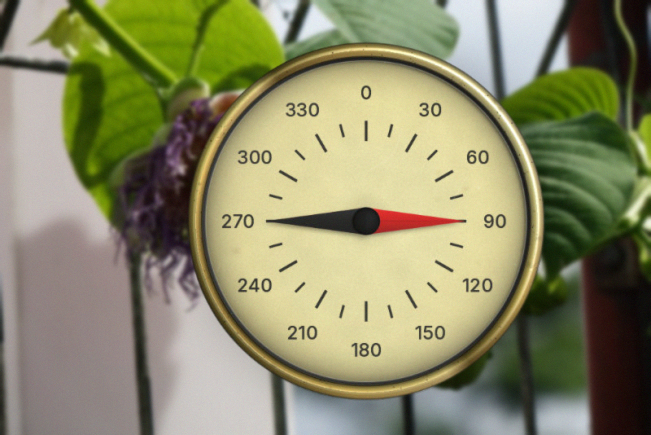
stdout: {"value": 90, "unit": "°"}
